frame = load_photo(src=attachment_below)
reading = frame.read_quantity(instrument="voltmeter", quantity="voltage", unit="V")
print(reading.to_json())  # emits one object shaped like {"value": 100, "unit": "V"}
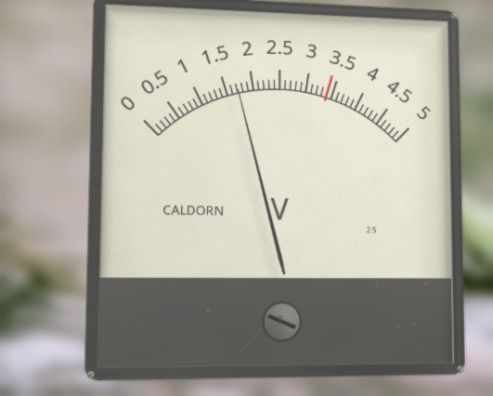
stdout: {"value": 1.7, "unit": "V"}
